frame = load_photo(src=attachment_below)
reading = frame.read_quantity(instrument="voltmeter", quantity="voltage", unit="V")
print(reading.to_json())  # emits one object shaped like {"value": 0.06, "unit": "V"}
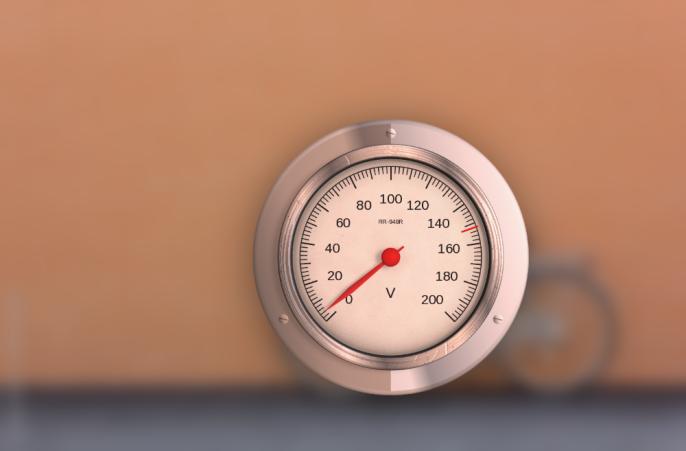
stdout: {"value": 4, "unit": "V"}
